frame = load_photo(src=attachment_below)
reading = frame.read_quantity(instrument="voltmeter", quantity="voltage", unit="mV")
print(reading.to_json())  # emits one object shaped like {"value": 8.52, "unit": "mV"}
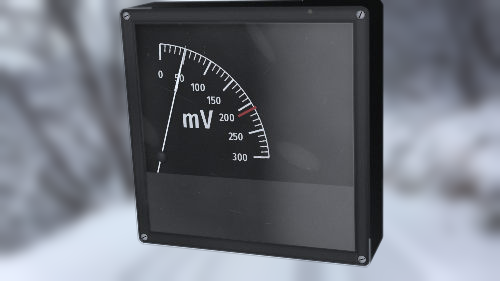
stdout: {"value": 50, "unit": "mV"}
